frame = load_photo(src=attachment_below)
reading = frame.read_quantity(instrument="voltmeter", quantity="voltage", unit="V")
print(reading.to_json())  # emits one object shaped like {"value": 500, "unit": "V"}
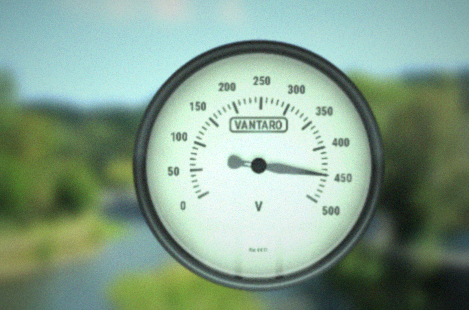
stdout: {"value": 450, "unit": "V"}
